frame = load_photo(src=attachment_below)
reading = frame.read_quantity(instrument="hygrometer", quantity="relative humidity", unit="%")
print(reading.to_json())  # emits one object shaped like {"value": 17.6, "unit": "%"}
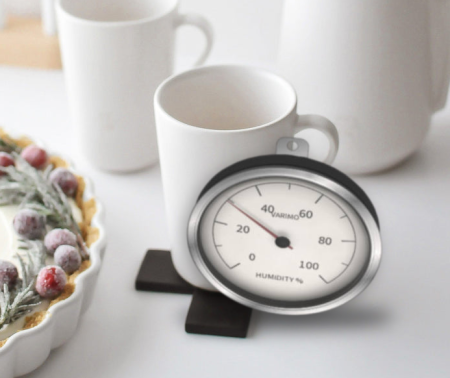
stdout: {"value": 30, "unit": "%"}
